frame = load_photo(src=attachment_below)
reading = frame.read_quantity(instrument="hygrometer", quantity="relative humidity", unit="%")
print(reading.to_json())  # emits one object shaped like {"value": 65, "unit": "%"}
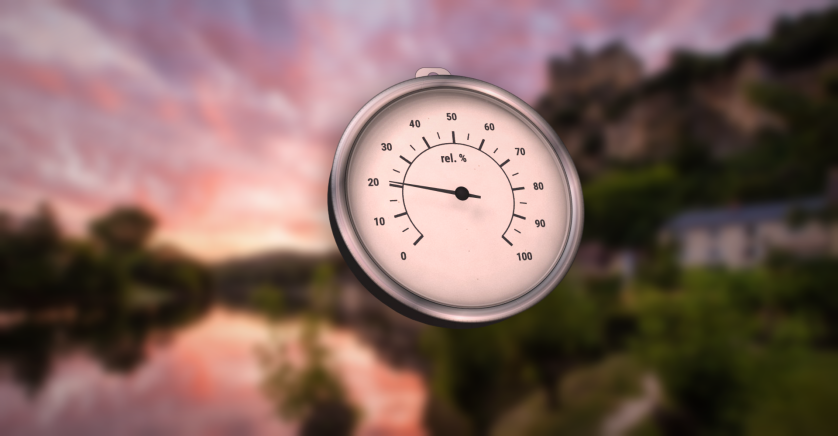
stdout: {"value": 20, "unit": "%"}
